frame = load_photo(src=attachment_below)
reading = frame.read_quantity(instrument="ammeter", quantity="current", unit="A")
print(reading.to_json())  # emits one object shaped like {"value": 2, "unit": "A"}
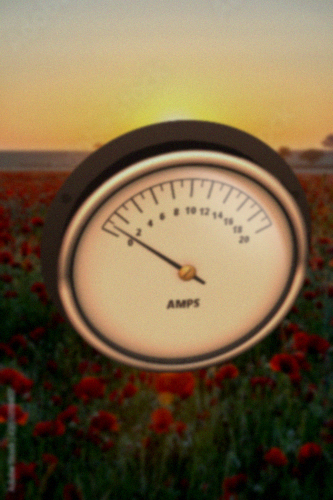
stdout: {"value": 1, "unit": "A"}
